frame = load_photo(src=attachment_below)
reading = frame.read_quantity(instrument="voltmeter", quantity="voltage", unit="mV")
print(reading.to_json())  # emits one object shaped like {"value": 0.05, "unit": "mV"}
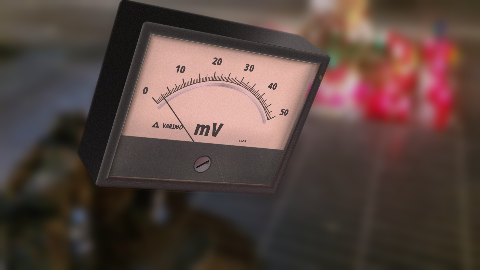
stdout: {"value": 2.5, "unit": "mV"}
